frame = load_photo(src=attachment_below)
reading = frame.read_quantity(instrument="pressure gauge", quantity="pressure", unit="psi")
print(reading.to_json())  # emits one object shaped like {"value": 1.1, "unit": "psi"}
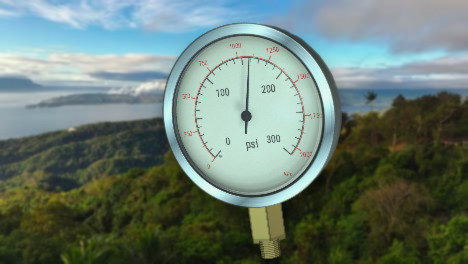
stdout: {"value": 160, "unit": "psi"}
